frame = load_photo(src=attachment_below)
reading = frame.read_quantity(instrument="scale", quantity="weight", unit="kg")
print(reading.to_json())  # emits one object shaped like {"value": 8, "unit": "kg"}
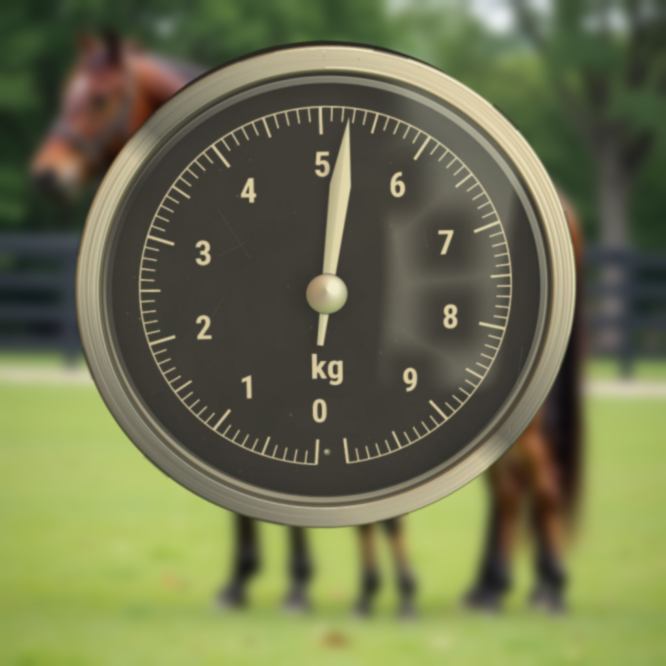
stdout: {"value": 5.25, "unit": "kg"}
